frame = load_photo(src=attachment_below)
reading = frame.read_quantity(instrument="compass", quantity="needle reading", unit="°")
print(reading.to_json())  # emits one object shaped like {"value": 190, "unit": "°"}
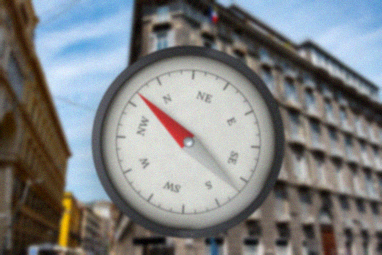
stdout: {"value": 340, "unit": "°"}
